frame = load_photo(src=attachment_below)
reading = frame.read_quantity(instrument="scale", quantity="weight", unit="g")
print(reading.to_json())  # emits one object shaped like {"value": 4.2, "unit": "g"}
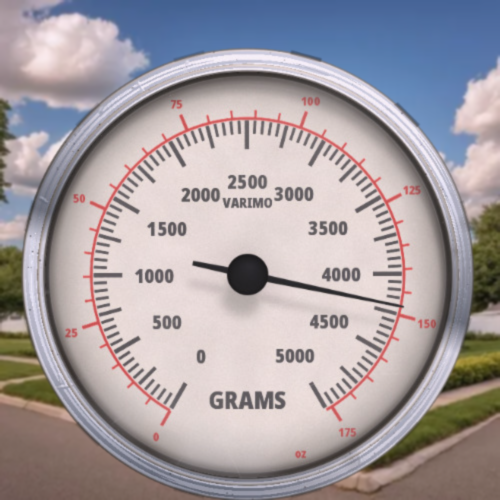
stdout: {"value": 4200, "unit": "g"}
